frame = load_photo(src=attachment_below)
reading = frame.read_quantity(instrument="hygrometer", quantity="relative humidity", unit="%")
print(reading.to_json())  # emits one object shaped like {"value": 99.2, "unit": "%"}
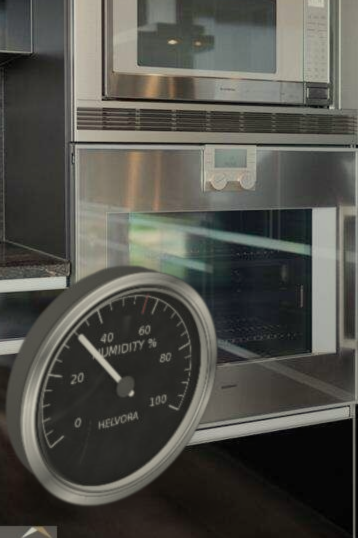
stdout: {"value": 32, "unit": "%"}
